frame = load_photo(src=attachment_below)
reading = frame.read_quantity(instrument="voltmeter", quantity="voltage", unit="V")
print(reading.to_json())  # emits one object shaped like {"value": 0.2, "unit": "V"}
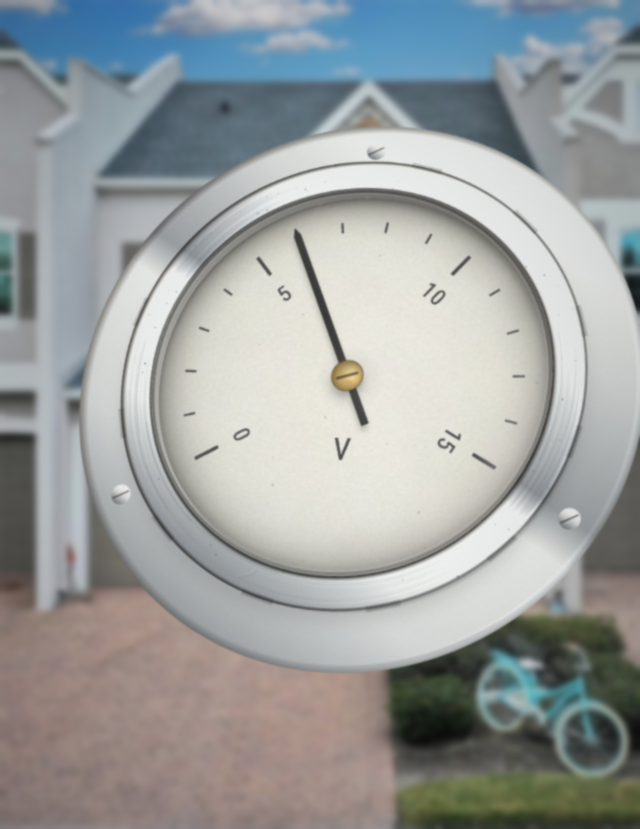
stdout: {"value": 6, "unit": "V"}
